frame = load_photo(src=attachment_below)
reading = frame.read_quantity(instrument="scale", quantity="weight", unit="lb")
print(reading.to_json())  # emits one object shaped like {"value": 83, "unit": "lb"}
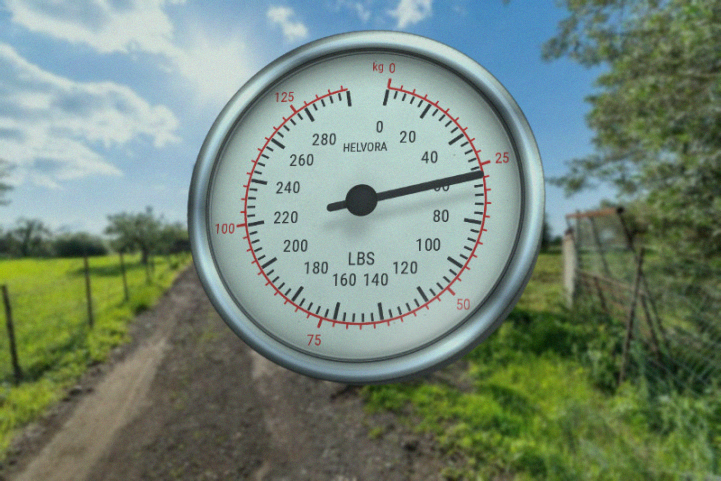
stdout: {"value": 60, "unit": "lb"}
